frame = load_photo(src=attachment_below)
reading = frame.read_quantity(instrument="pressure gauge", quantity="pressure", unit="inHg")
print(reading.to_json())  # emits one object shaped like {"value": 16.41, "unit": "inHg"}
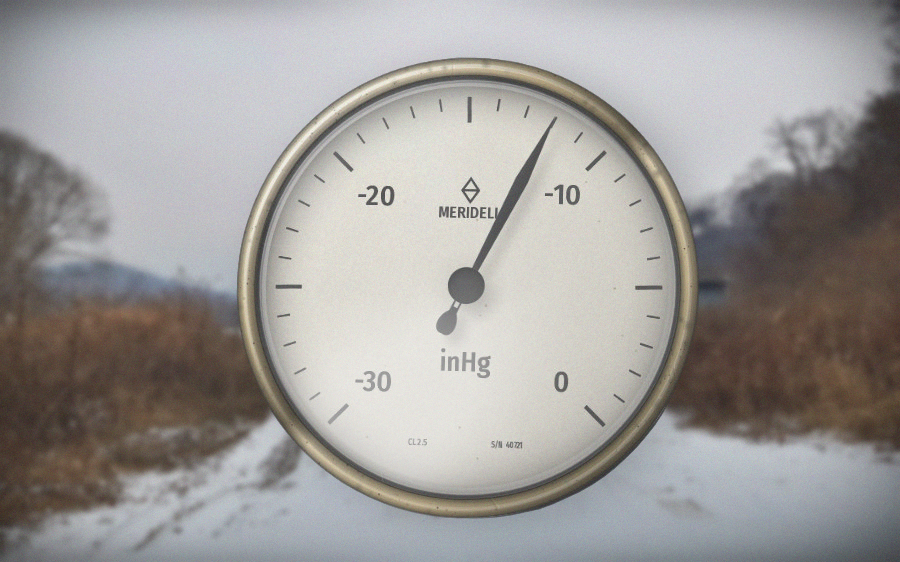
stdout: {"value": -12, "unit": "inHg"}
